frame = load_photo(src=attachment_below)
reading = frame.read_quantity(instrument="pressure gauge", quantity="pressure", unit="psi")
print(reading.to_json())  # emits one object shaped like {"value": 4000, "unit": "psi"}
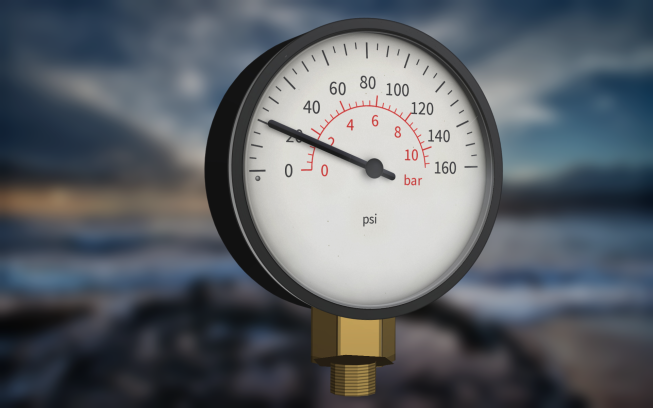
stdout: {"value": 20, "unit": "psi"}
